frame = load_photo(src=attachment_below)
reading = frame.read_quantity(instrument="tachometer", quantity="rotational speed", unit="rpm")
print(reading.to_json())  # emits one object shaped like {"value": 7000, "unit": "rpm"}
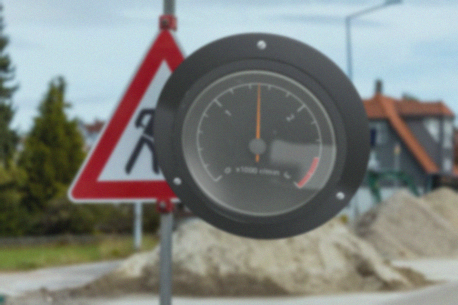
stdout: {"value": 1500, "unit": "rpm"}
